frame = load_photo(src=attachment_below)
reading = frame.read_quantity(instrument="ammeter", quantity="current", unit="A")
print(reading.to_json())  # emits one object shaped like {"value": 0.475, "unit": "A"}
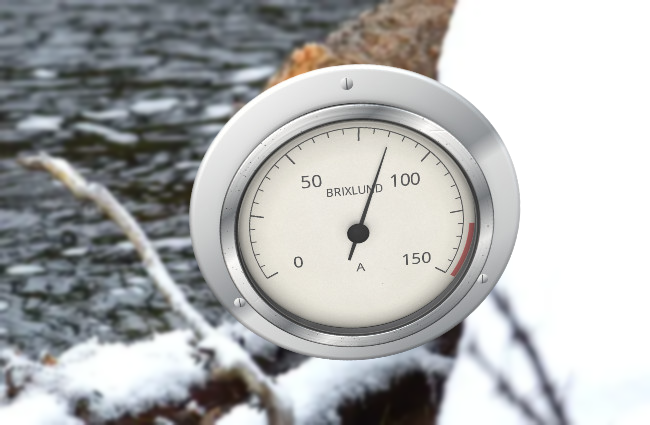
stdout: {"value": 85, "unit": "A"}
